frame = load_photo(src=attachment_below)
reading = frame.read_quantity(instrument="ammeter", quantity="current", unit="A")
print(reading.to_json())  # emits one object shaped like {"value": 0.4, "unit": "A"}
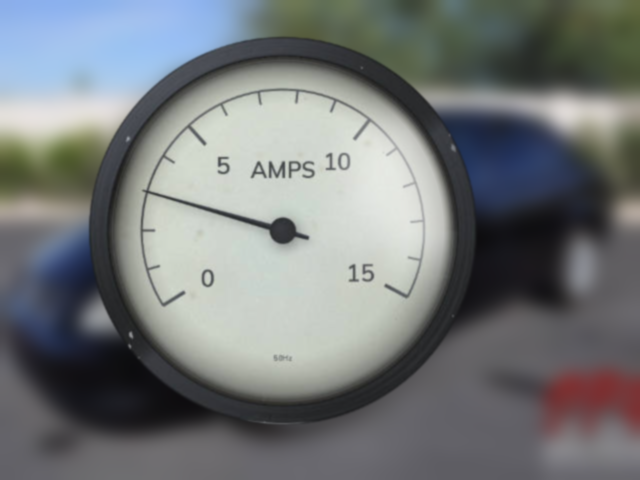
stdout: {"value": 3, "unit": "A"}
